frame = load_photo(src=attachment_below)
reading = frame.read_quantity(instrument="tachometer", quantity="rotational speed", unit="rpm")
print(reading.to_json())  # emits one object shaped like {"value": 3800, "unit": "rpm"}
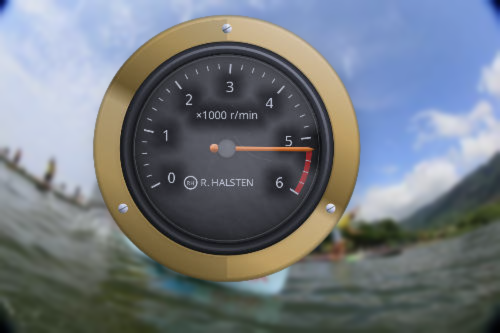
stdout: {"value": 5200, "unit": "rpm"}
